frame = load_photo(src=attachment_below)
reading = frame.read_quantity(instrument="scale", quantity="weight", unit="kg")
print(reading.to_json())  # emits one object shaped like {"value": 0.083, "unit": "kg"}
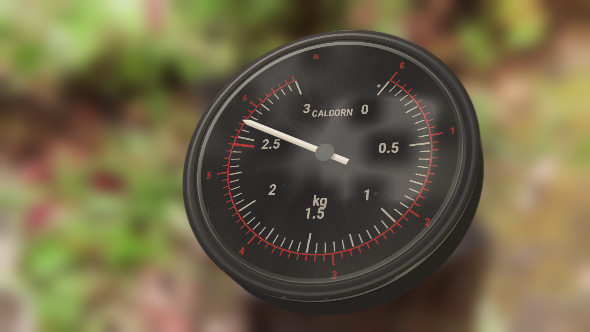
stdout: {"value": 2.6, "unit": "kg"}
